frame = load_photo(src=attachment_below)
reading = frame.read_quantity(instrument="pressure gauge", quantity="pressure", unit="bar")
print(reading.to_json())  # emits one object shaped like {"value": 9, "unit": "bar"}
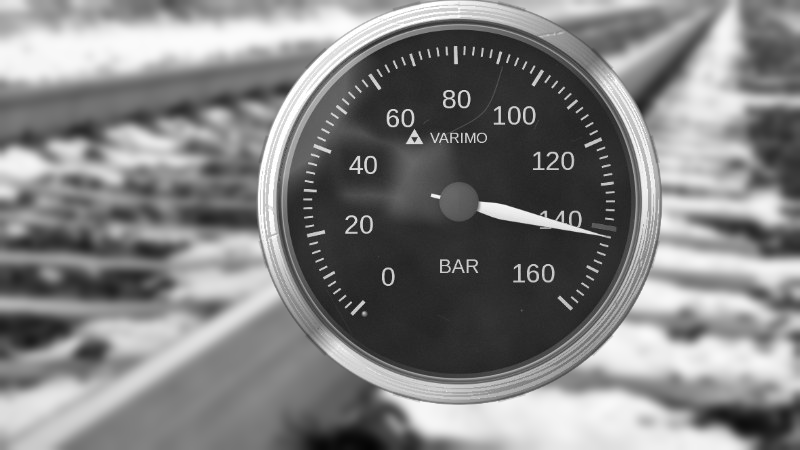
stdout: {"value": 142, "unit": "bar"}
